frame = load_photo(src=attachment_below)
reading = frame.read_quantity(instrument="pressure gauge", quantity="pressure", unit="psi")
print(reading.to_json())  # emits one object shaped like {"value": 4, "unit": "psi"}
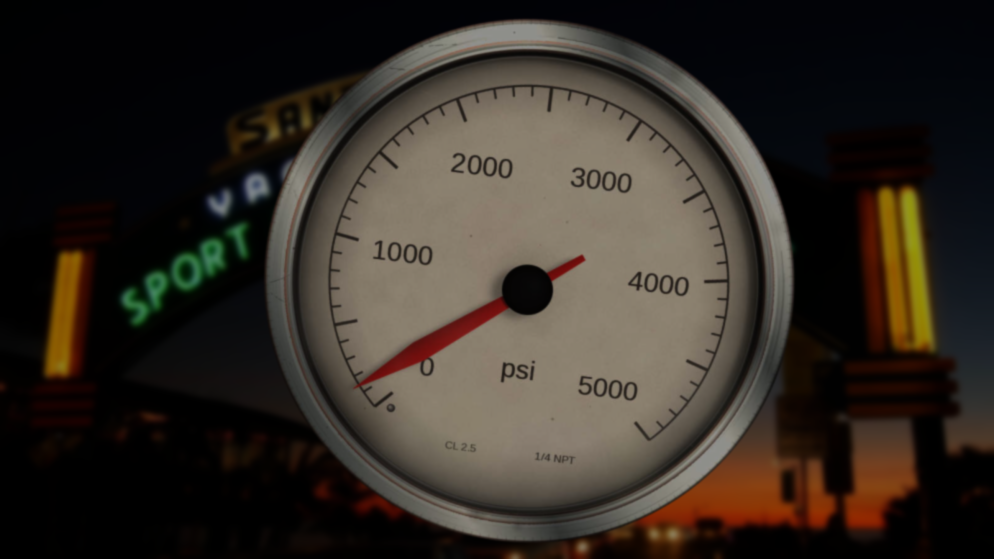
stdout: {"value": 150, "unit": "psi"}
